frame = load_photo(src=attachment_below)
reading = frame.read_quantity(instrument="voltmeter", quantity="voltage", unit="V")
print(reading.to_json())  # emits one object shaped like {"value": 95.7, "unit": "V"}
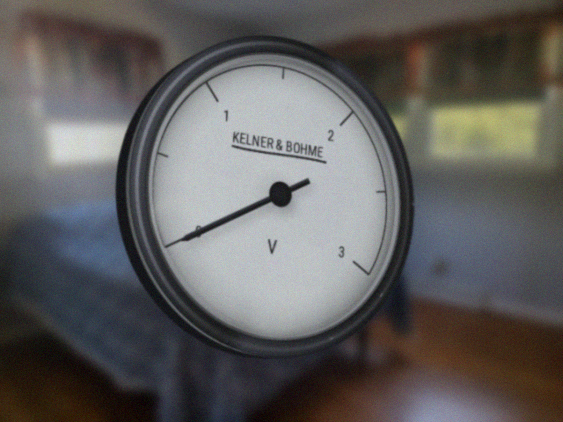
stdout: {"value": 0, "unit": "V"}
